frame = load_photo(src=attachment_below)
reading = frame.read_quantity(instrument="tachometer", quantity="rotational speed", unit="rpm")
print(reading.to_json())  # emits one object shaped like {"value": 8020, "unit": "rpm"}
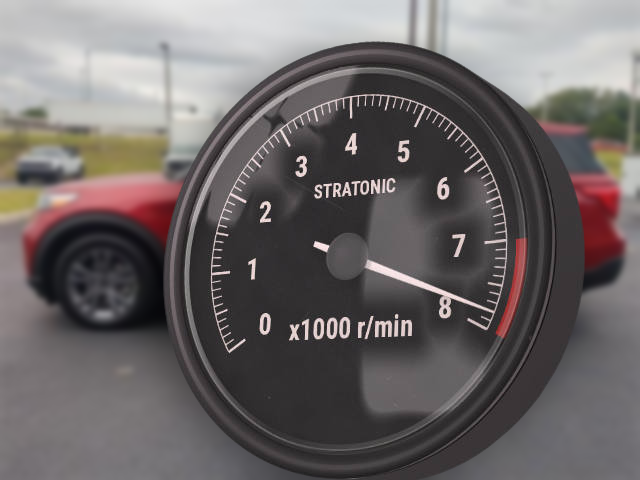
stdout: {"value": 7800, "unit": "rpm"}
